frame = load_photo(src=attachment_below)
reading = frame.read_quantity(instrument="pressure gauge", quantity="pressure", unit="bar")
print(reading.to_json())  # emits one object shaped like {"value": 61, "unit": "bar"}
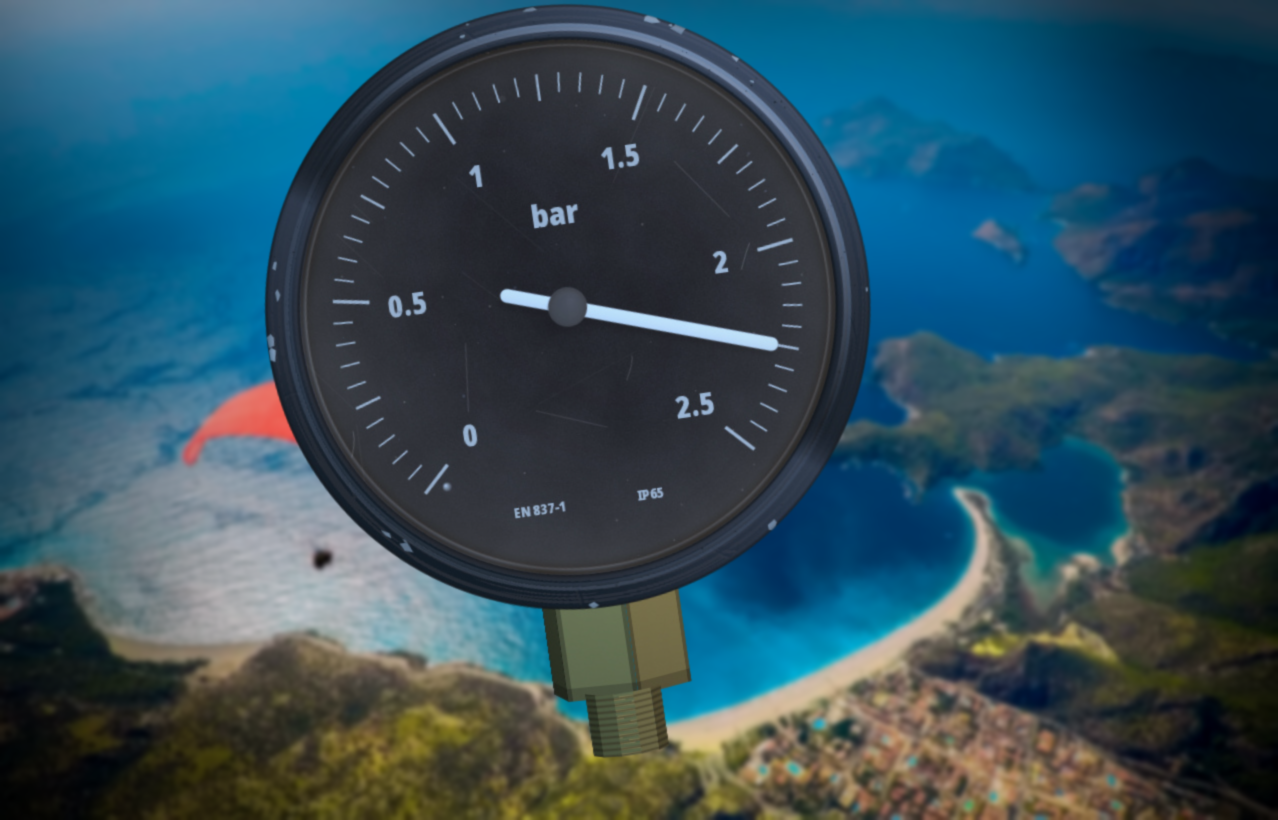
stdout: {"value": 2.25, "unit": "bar"}
